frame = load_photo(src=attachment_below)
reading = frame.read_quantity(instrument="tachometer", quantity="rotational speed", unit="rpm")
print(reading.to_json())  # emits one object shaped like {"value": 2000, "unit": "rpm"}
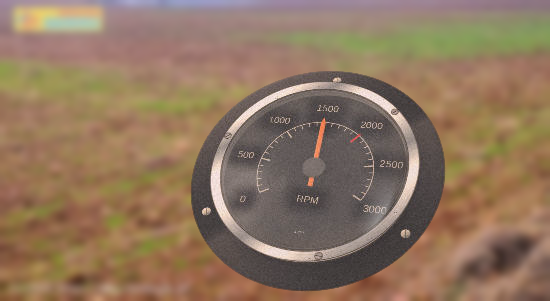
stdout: {"value": 1500, "unit": "rpm"}
